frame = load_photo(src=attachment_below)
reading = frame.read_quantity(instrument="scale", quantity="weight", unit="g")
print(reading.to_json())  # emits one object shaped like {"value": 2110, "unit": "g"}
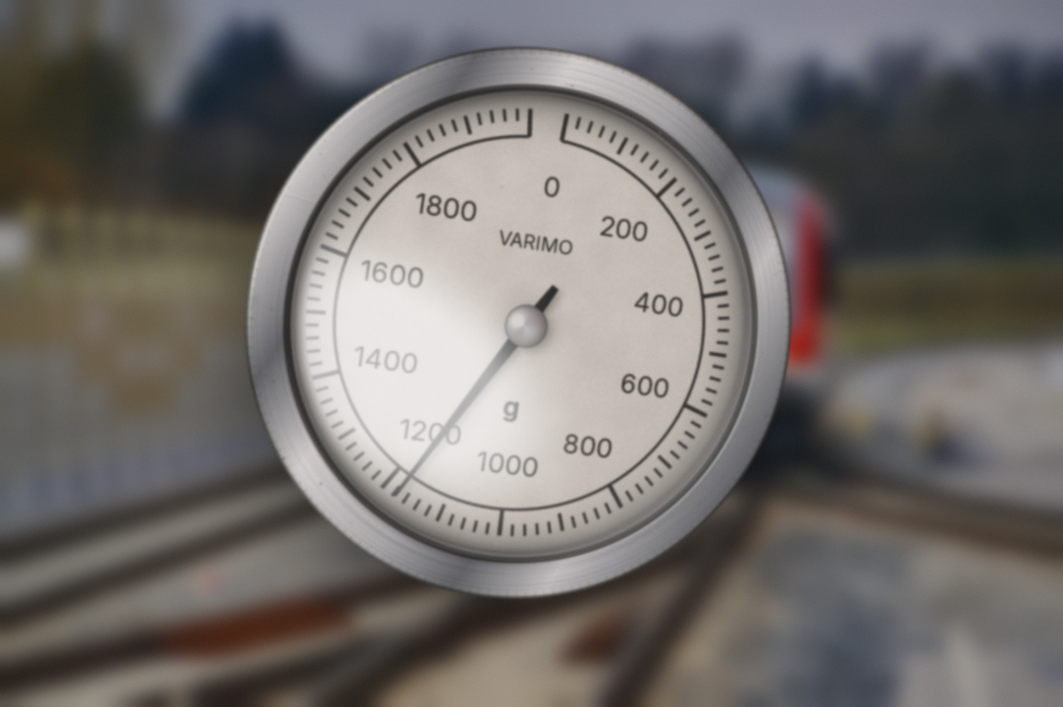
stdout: {"value": 1180, "unit": "g"}
